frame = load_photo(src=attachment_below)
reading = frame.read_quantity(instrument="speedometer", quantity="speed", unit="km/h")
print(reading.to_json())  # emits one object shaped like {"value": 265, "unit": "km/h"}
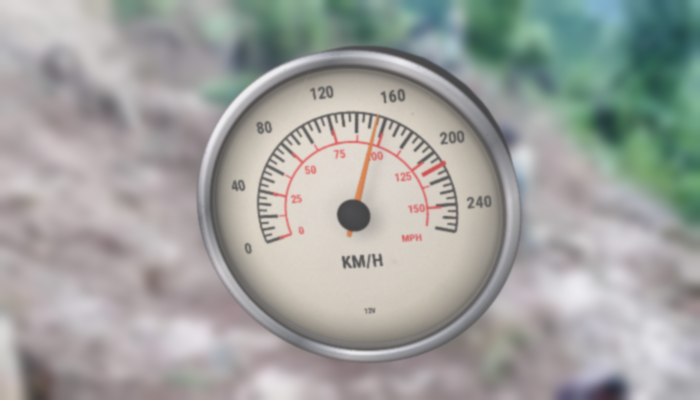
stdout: {"value": 155, "unit": "km/h"}
